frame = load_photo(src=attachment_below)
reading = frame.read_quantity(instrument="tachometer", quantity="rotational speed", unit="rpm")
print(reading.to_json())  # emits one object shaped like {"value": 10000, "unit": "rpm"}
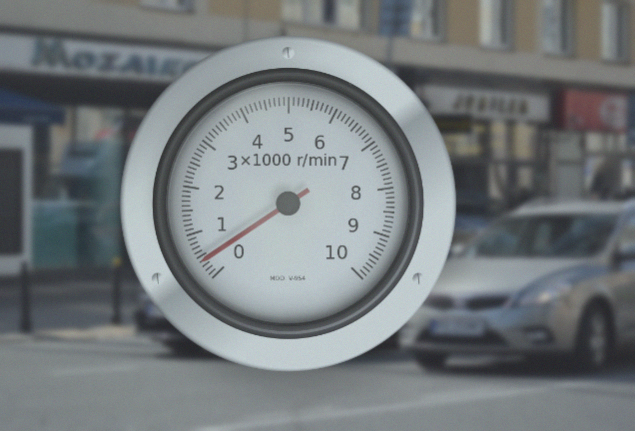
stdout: {"value": 400, "unit": "rpm"}
